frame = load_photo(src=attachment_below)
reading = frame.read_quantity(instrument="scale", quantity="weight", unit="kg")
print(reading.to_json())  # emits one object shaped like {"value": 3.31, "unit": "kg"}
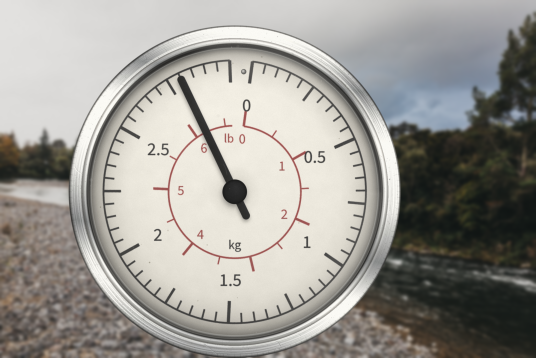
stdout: {"value": 2.8, "unit": "kg"}
